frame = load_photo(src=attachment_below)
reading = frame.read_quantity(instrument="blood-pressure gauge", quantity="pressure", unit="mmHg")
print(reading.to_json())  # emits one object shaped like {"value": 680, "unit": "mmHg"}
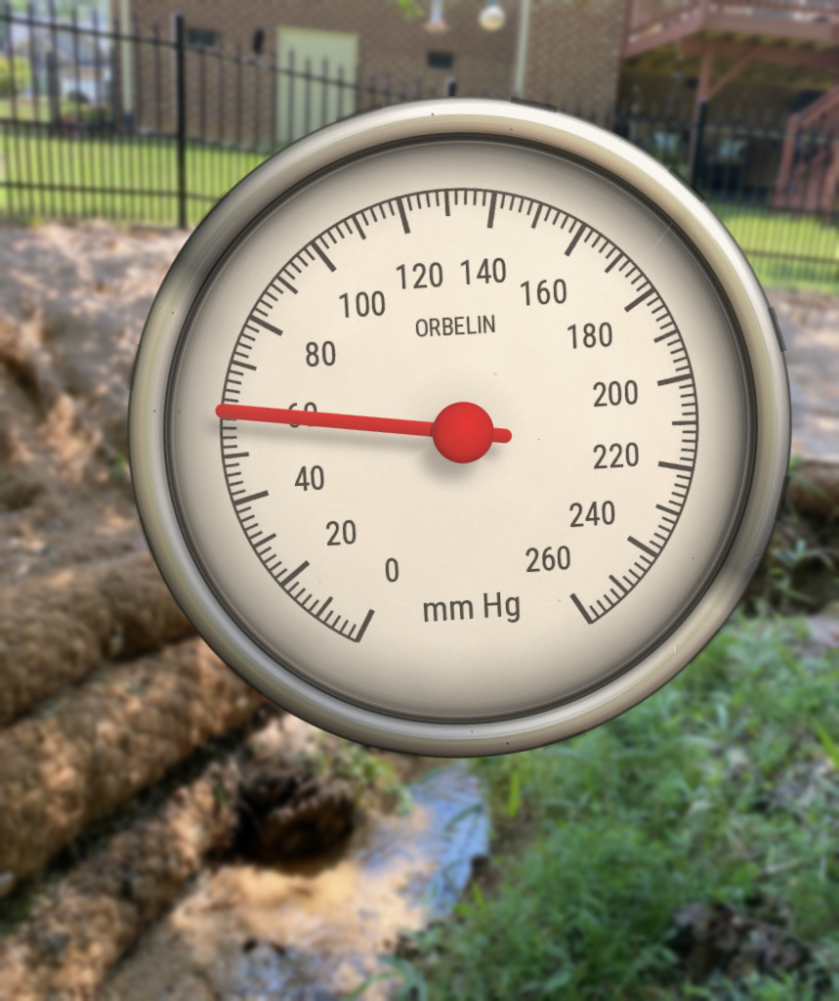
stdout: {"value": 60, "unit": "mmHg"}
